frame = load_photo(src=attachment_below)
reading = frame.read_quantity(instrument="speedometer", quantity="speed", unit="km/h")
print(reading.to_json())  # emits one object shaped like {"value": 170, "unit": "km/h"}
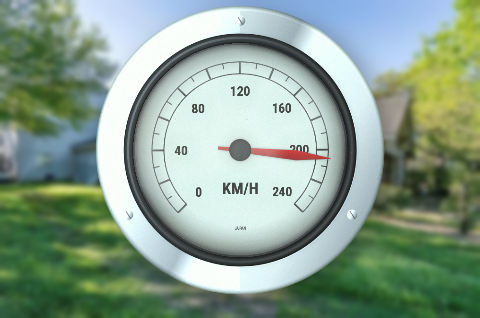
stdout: {"value": 205, "unit": "km/h"}
